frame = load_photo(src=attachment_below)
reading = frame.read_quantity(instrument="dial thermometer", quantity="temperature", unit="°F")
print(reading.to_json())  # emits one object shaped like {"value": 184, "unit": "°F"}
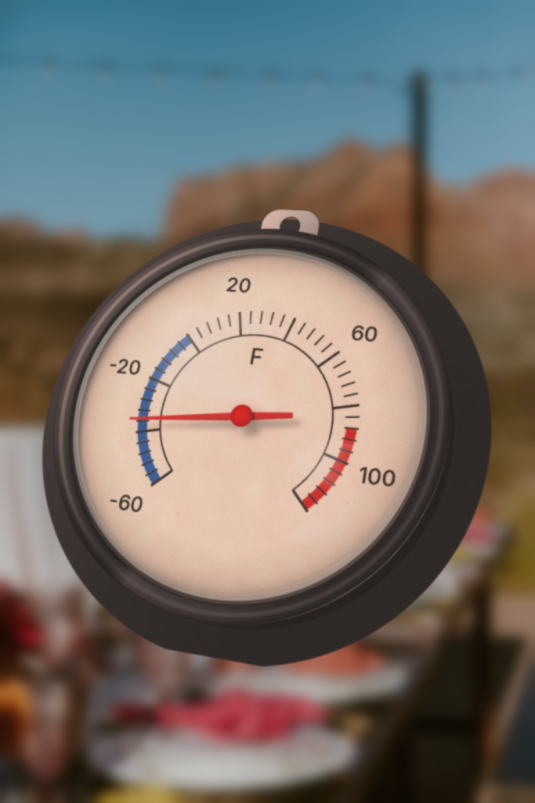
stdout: {"value": -36, "unit": "°F"}
